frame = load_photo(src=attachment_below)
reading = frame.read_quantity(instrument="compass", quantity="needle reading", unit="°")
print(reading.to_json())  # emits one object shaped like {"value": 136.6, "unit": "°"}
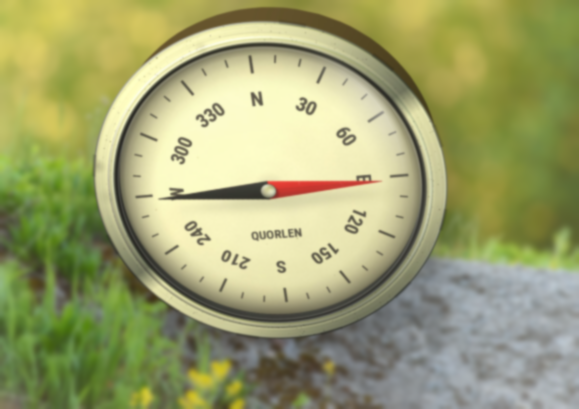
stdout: {"value": 90, "unit": "°"}
